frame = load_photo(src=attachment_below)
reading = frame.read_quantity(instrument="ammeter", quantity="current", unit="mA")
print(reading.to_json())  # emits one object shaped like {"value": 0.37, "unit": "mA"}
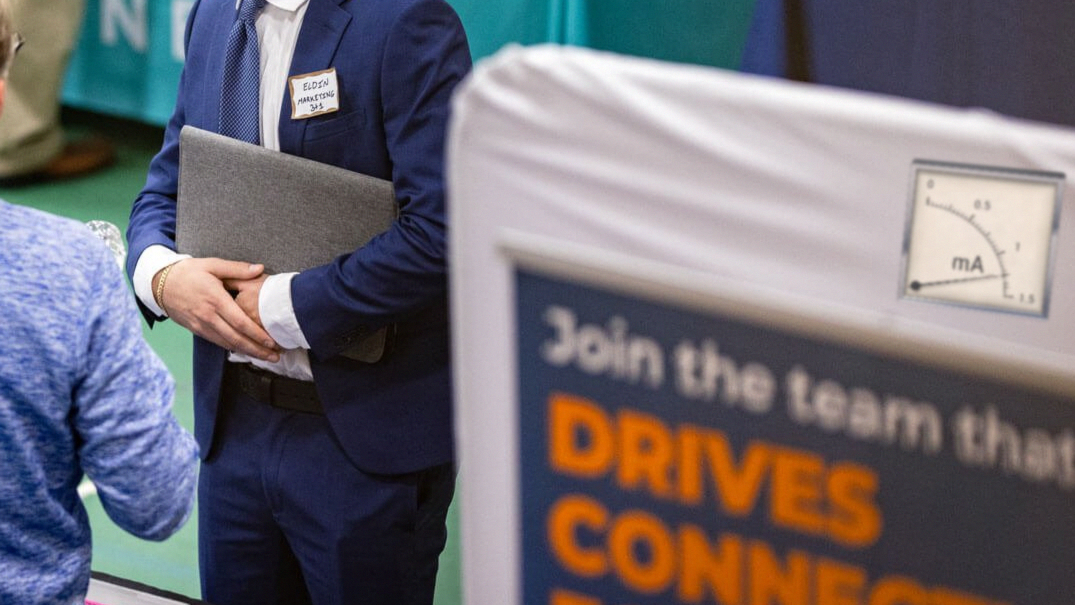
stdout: {"value": 1.25, "unit": "mA"}
